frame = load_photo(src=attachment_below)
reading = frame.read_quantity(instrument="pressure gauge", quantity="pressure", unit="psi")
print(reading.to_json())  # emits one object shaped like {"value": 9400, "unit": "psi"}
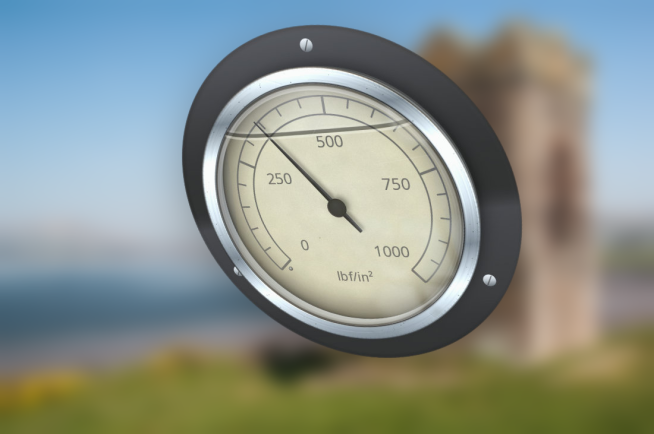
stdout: {"value": 350, "unit": "psi"}
